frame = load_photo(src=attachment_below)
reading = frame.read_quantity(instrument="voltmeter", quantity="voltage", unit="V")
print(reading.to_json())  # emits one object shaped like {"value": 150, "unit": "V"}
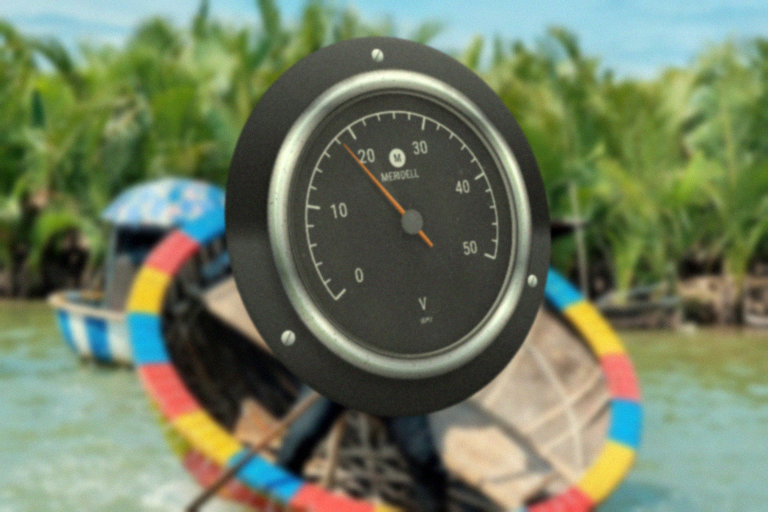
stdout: {"value": 18, "unit": "V"}
